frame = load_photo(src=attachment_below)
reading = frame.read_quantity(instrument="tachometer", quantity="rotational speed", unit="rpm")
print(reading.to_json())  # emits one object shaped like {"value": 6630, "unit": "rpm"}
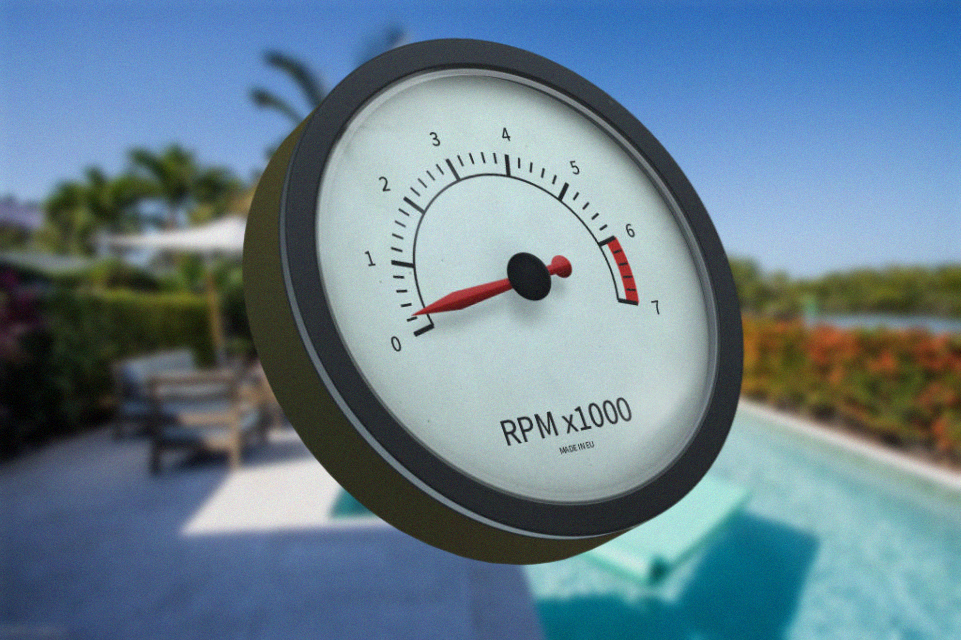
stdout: {"value": 200, "unit": "rpm"}
